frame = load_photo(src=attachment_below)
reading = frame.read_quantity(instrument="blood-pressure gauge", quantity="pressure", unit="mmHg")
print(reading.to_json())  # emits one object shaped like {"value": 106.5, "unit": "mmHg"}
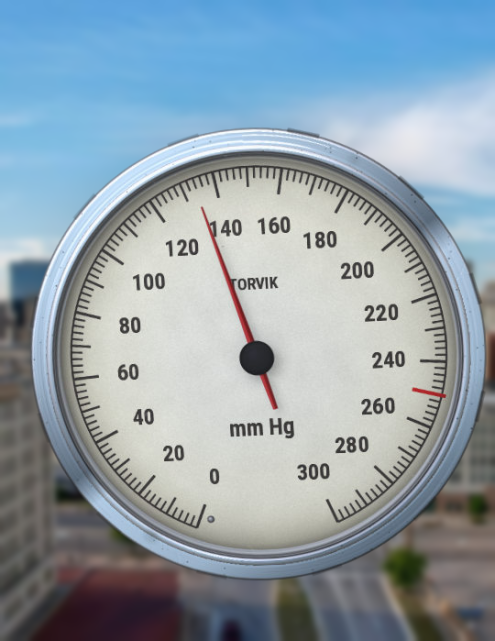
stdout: {"value": 134, "unit": "mmHg"}
